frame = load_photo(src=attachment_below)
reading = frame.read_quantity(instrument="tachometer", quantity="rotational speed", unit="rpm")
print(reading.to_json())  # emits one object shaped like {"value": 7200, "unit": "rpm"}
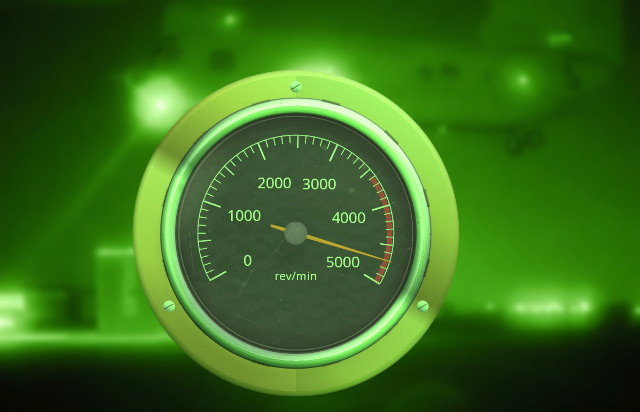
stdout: {"value": 4700, "unit": "rpm"}
